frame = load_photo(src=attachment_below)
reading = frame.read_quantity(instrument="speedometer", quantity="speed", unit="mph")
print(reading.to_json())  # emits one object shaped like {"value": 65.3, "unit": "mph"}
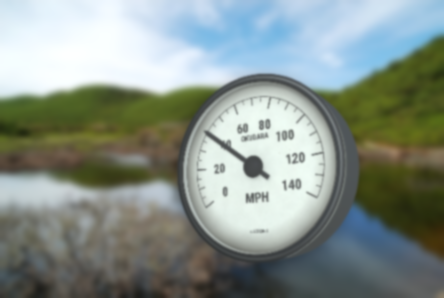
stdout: {"value": 40, "unit": "mph"}
